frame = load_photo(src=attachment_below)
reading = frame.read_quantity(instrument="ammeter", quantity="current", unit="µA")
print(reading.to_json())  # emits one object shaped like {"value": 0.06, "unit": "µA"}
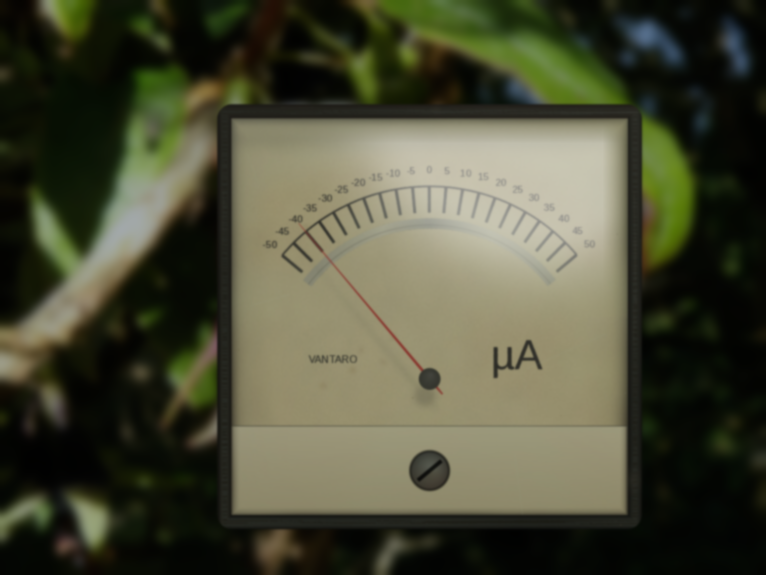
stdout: {"value": -40, "unit": "µA"}
